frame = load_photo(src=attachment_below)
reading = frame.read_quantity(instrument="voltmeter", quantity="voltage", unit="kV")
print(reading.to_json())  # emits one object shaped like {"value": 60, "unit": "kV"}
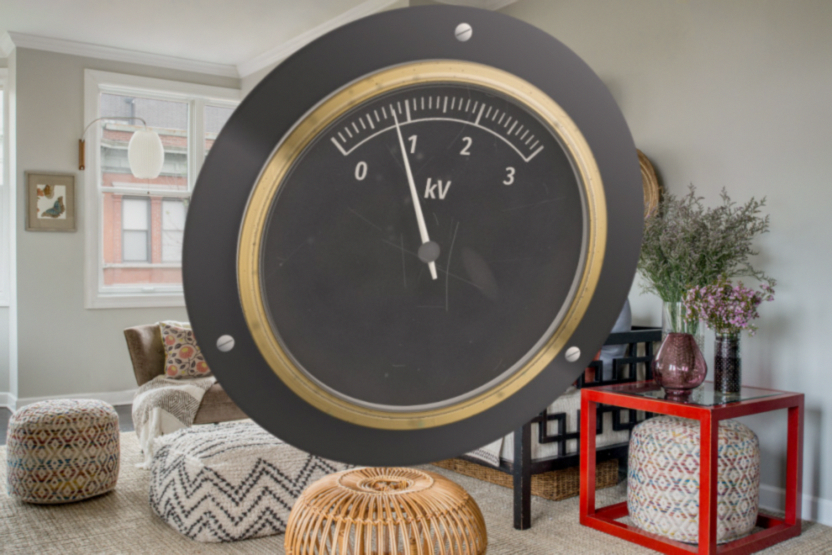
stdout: {"value": 0.8, "unit": "kV"}
